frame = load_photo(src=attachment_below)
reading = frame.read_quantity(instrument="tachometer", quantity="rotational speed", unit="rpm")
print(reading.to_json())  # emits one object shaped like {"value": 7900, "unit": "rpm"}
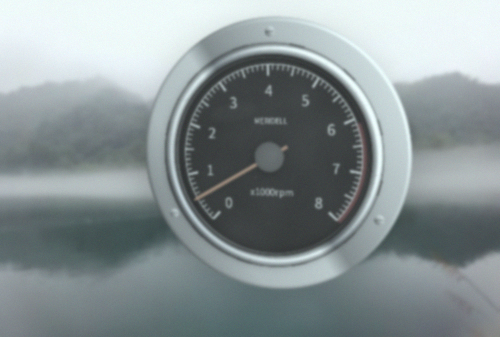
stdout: {"value": 500, "unit": "rpm"}
